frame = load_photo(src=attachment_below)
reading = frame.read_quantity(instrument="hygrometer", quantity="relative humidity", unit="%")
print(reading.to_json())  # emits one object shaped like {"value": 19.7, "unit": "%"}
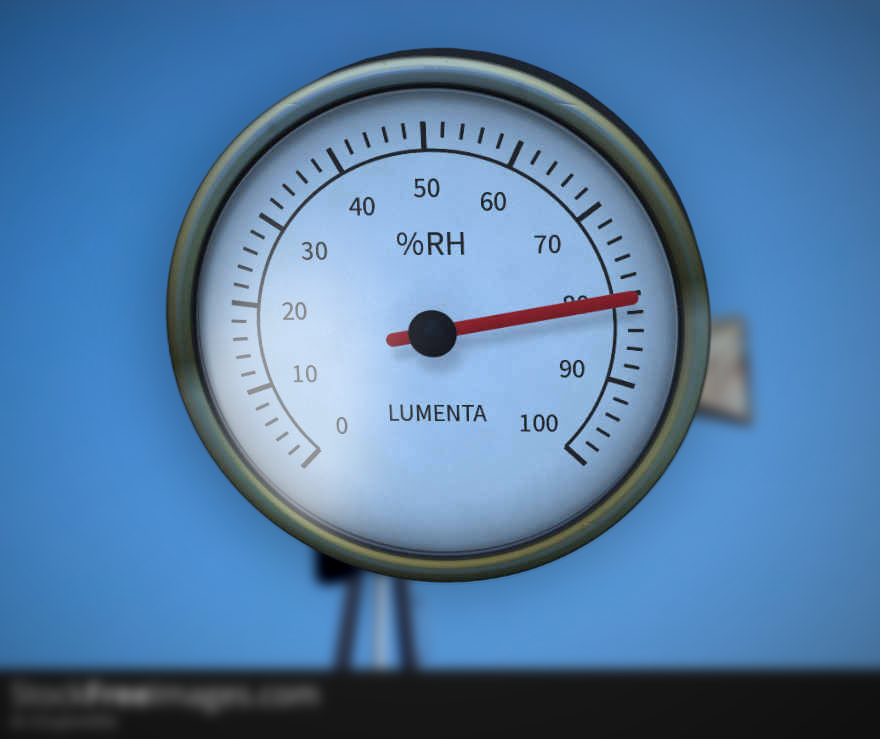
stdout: {"value": 80, "unit": "%"}
